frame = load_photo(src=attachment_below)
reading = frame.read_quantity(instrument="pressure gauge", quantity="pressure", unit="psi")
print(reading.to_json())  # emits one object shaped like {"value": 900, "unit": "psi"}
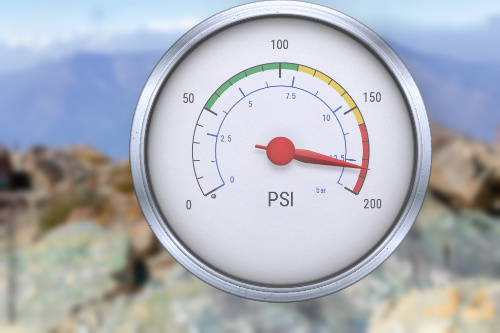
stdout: {"value": 185, "unit": "psi"}
